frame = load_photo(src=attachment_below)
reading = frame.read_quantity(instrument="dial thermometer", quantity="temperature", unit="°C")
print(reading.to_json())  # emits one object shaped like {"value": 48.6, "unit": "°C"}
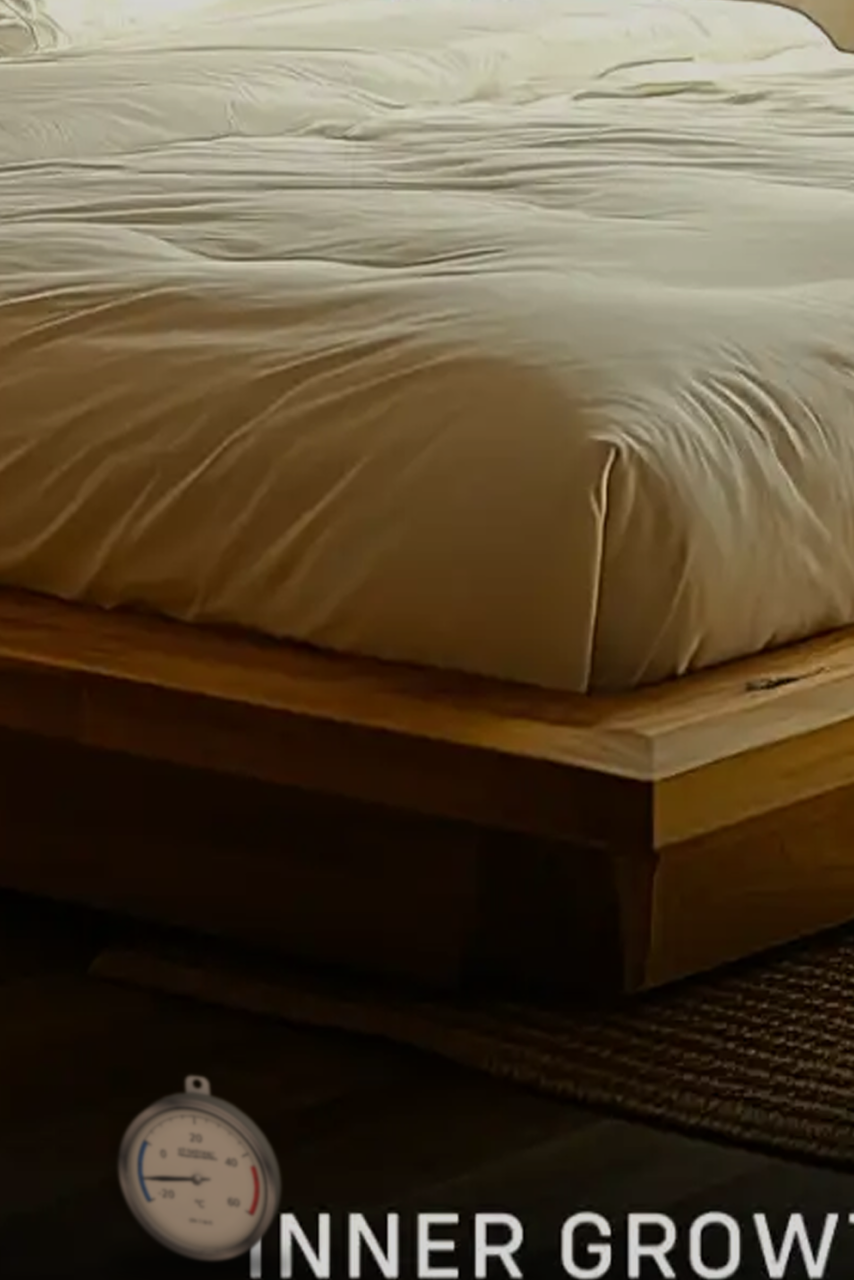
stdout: {"value": -12, "unit": "°C"}
